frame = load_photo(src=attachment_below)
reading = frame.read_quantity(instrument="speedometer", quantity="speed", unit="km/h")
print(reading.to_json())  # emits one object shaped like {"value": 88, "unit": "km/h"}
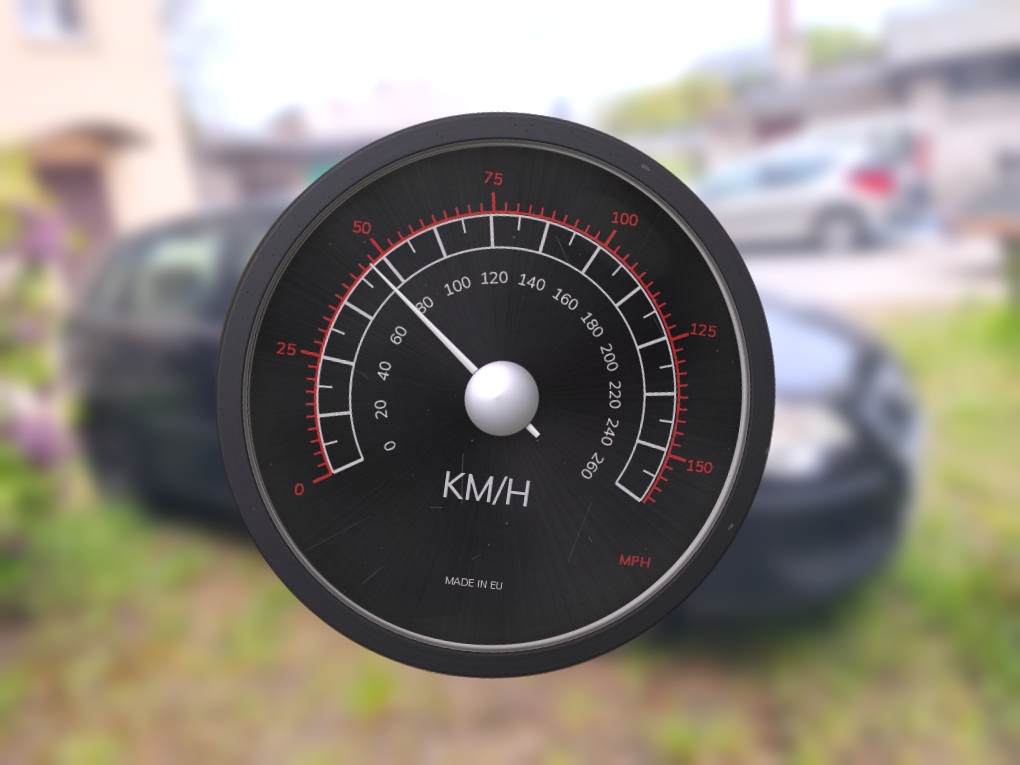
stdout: {"value": 75, "unit": "km/h"}
